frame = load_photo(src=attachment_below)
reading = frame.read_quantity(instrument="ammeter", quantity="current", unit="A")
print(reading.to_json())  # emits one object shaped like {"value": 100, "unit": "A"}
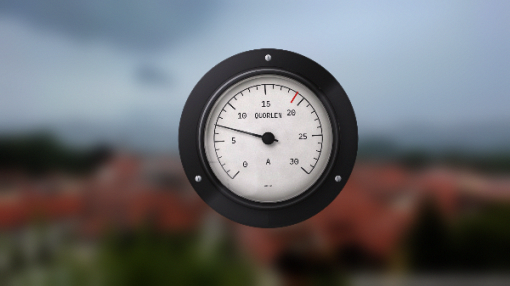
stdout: {"value": 7, "unit": "A"}
